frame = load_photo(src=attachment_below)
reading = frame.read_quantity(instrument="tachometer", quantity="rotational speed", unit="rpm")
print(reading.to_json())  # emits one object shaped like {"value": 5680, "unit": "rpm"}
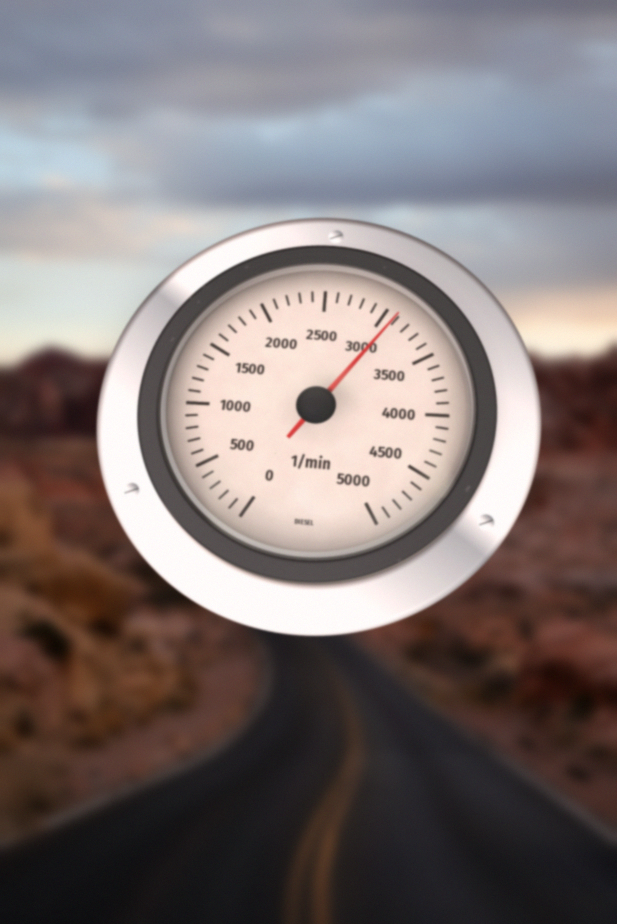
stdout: {"value": 3100, "unit": "rpm"}
